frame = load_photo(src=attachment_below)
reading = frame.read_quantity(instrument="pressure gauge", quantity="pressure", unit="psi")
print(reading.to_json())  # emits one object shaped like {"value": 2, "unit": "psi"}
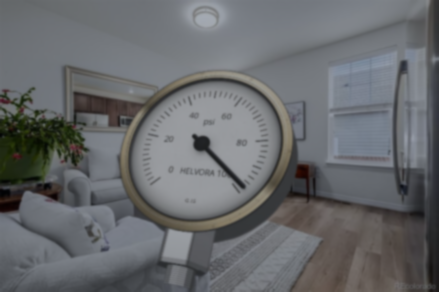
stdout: {"value": 98, "unit": "psi"}
